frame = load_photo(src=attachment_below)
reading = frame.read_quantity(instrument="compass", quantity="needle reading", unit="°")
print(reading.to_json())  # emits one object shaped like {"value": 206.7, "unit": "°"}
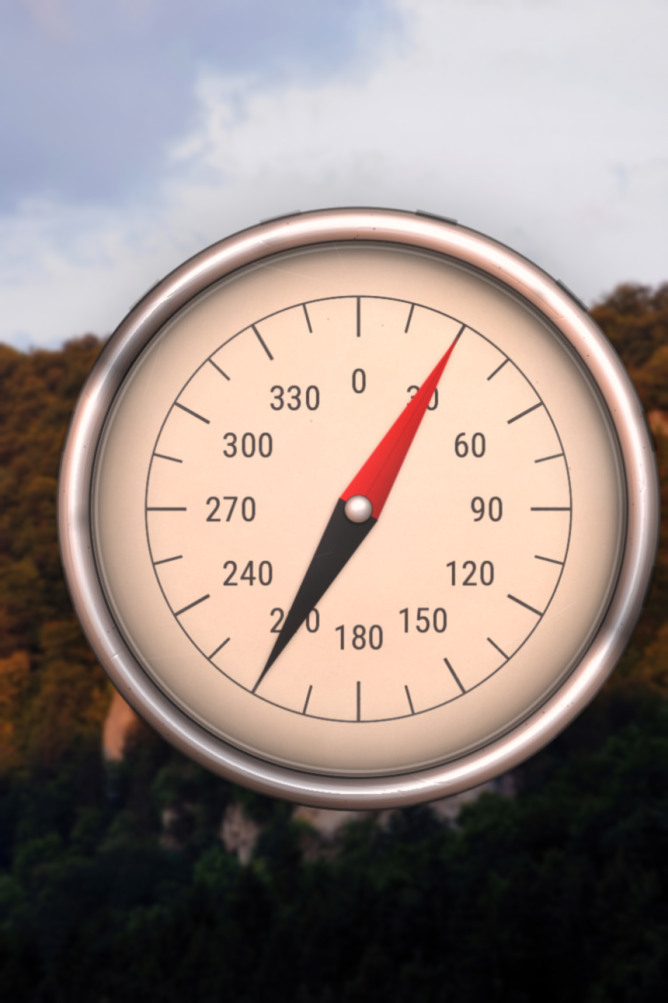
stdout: {"value": 30, "unit": "°"}
